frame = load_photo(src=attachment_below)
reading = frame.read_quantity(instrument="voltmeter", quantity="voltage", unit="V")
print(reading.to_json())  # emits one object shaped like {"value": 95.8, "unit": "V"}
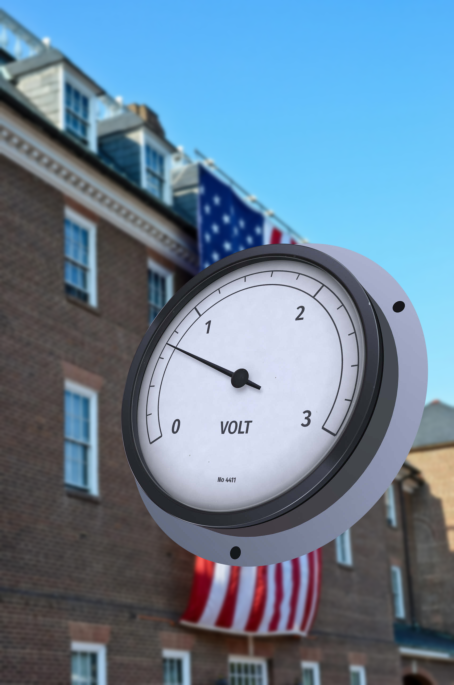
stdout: {"value": 0.7, "unit": "V"}
